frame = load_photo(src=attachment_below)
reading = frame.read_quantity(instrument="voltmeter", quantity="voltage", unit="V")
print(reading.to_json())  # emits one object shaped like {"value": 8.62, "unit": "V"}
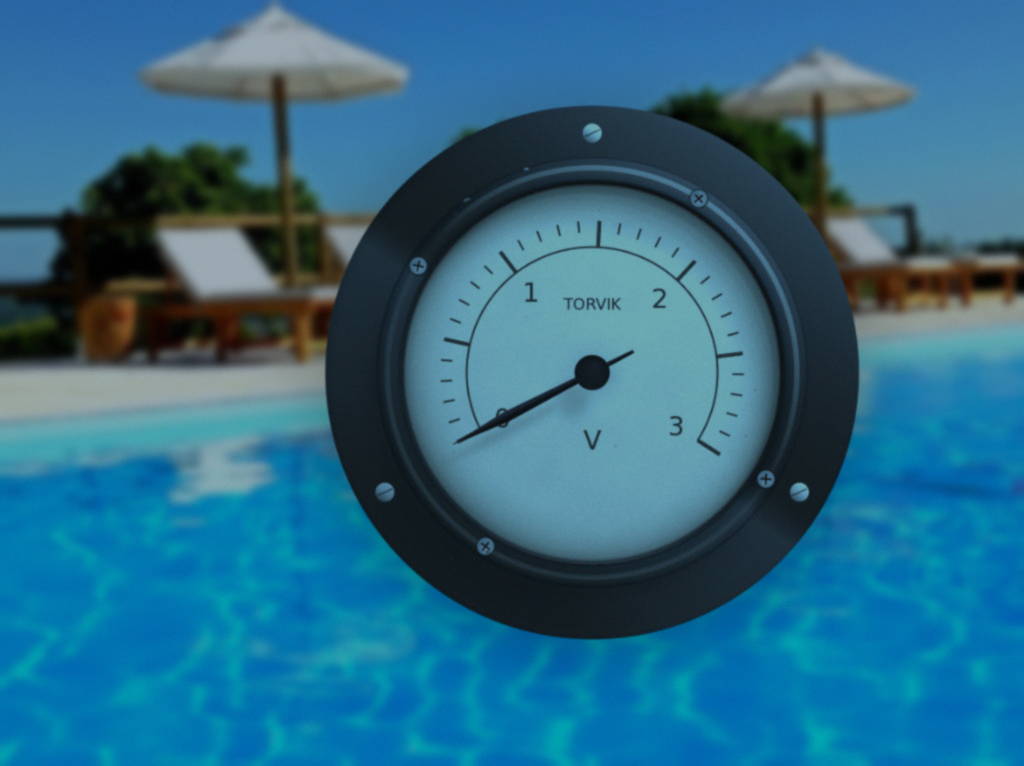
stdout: {"value": 0, "unit": "V"}
